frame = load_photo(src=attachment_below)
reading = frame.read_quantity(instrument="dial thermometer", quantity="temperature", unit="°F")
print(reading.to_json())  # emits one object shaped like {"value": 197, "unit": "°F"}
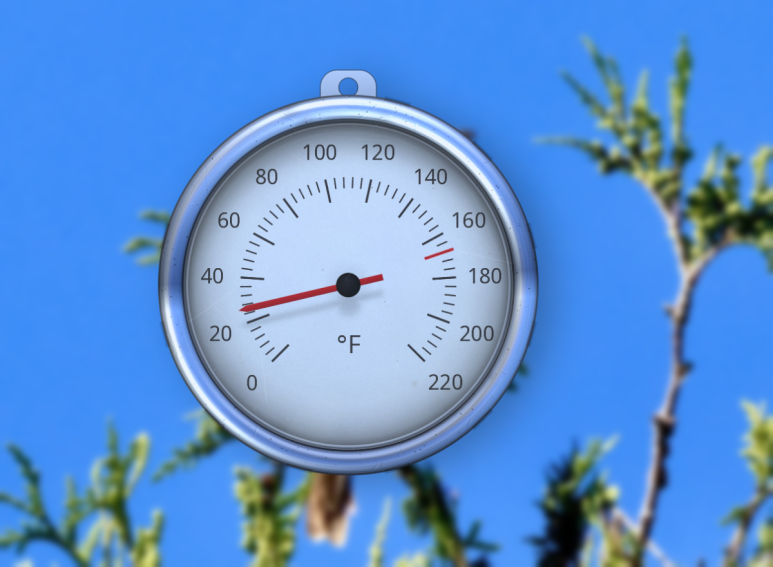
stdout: {"value": 26, "unit": "°F"}
